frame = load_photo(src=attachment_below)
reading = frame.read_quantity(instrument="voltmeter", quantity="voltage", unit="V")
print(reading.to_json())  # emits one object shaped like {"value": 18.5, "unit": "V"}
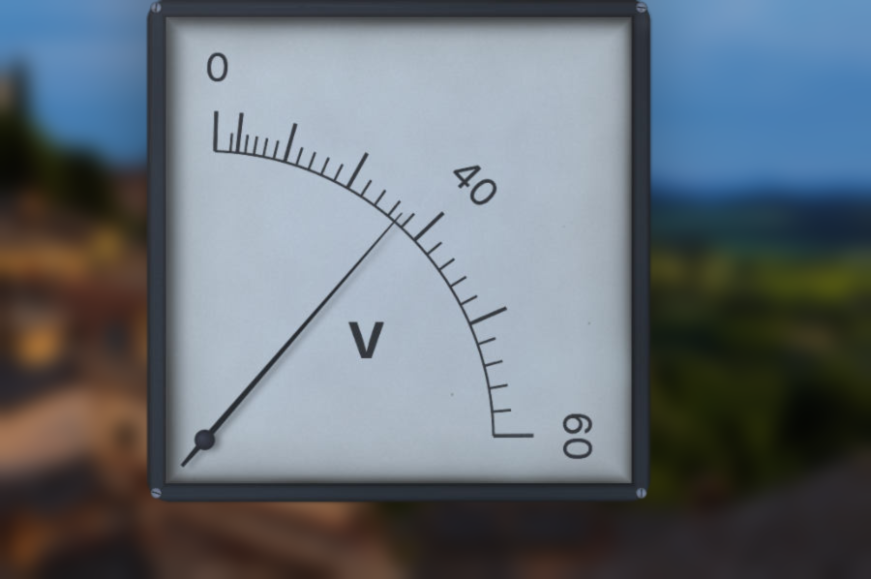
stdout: {"value": 37, "unit": "V"}
